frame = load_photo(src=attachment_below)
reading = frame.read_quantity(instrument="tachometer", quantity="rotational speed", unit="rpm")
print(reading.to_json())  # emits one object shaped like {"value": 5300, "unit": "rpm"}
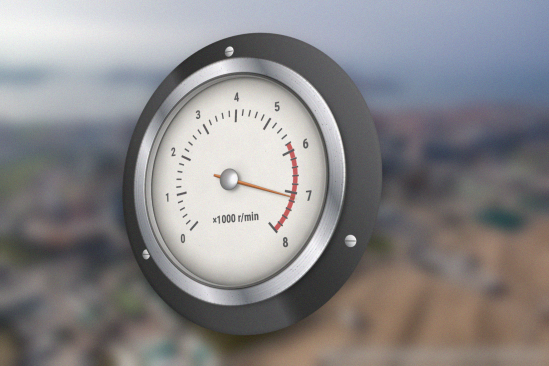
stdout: {"value": 7100, "unit": "rpm"}
